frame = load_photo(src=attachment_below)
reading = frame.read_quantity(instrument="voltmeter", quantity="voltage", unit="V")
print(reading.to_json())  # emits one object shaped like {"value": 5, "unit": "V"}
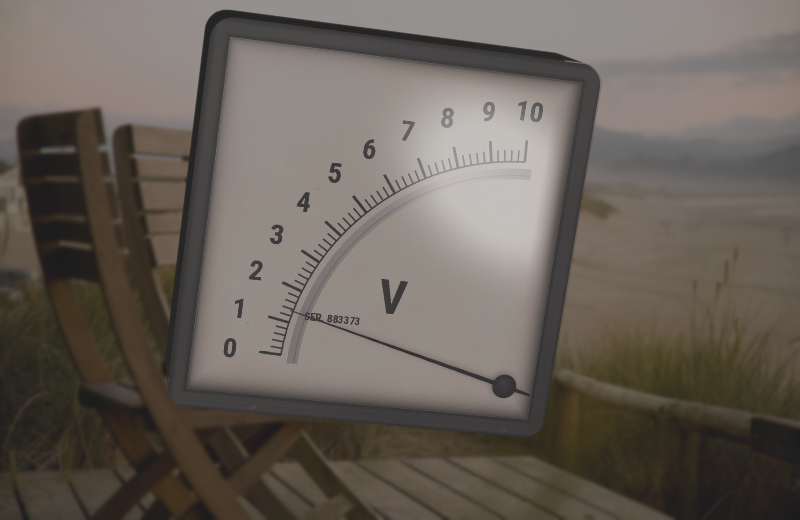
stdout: {"value": 1.4, "unit": "V"}
